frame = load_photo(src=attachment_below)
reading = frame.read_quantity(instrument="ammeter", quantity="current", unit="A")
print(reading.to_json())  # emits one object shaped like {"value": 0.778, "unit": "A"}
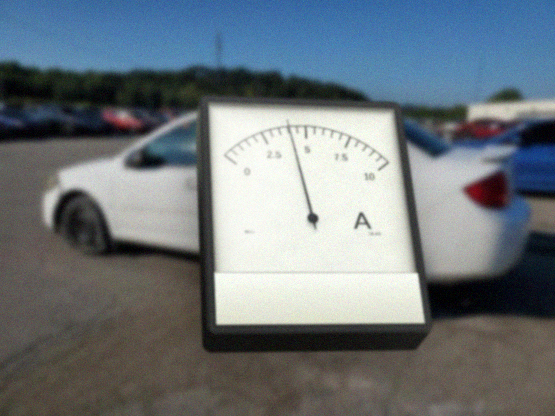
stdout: {"value": 4, "unit": "A"}
